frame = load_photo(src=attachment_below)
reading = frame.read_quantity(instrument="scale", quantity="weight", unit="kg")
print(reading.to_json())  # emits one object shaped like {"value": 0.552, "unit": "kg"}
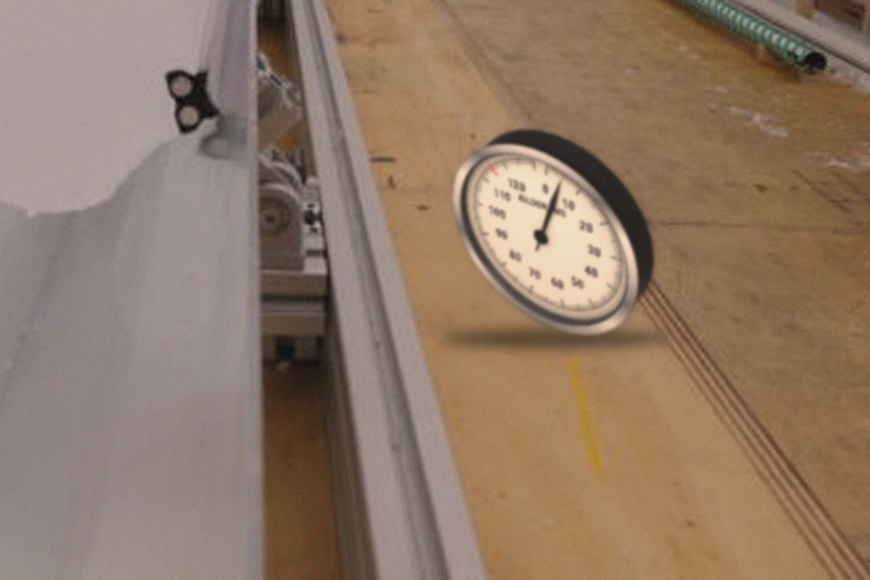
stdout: {"value": 5, "unit": "kg"}
